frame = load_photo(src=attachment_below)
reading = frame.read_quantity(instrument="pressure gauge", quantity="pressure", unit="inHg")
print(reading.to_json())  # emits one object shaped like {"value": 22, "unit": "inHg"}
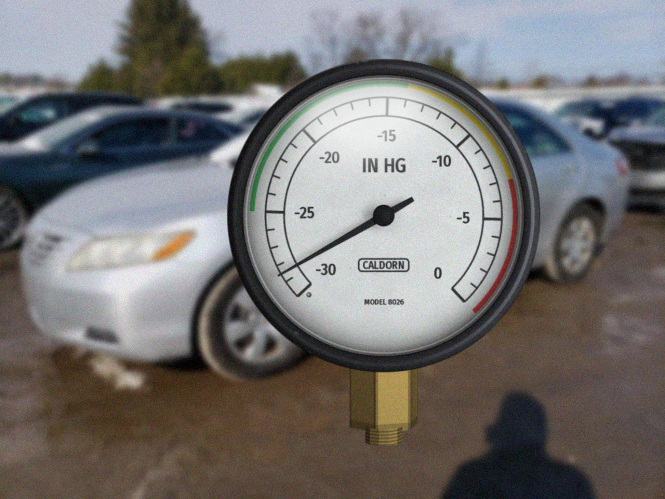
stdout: {"value": -28.5, "unit": "inHg"}
